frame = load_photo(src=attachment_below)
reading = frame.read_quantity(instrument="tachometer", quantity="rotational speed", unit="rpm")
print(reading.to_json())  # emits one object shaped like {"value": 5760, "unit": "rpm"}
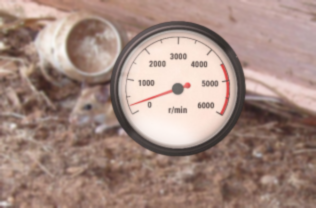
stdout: {"value": 250, "unit": "rpm"}
